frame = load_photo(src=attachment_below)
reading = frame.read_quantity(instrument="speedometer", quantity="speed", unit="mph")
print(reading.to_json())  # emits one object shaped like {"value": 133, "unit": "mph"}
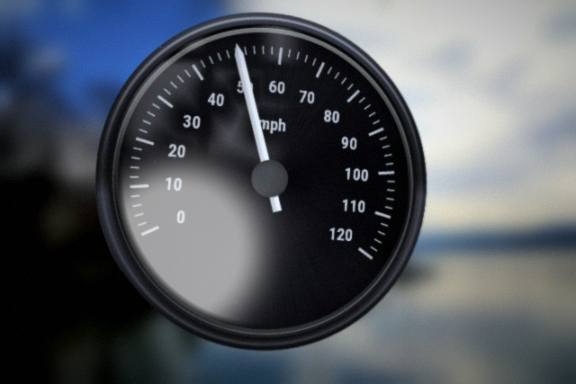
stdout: {"value": 50, "unit": "mph"}
